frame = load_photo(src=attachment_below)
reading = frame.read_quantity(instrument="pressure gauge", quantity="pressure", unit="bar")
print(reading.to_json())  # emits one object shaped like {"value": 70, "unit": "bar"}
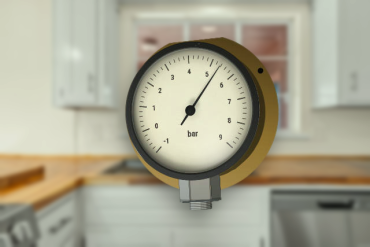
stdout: {"value": 5.4, "unit": "bar"}
